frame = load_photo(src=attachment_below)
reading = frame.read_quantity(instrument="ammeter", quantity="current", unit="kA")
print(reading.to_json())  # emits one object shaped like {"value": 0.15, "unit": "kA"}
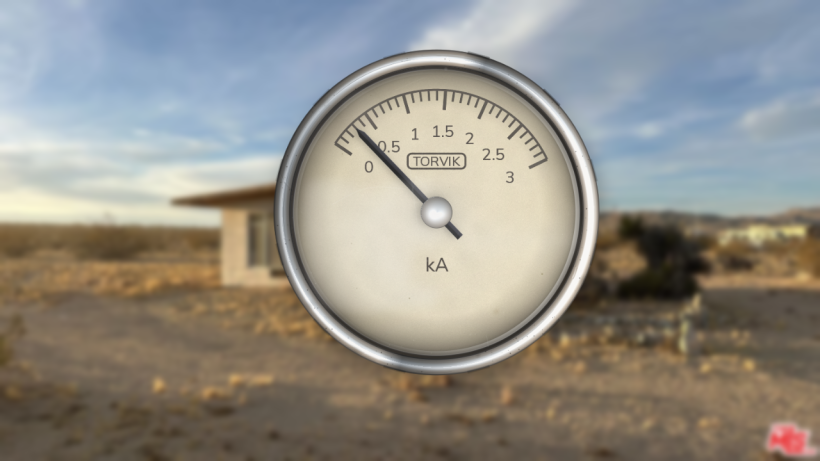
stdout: {"value": 0.3, "unit": "kA"}
